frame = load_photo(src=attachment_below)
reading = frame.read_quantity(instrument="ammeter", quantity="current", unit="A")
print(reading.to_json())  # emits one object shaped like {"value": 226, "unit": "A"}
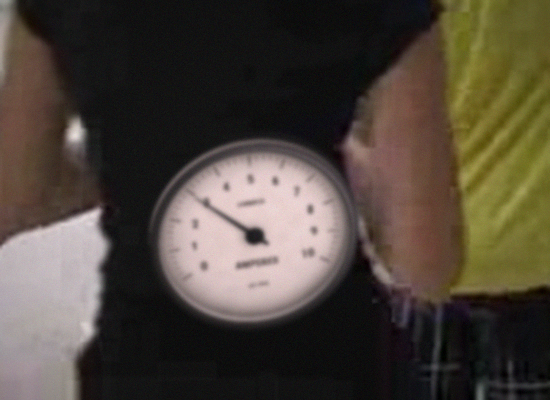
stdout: {"value": 3, "unit": "A"}
